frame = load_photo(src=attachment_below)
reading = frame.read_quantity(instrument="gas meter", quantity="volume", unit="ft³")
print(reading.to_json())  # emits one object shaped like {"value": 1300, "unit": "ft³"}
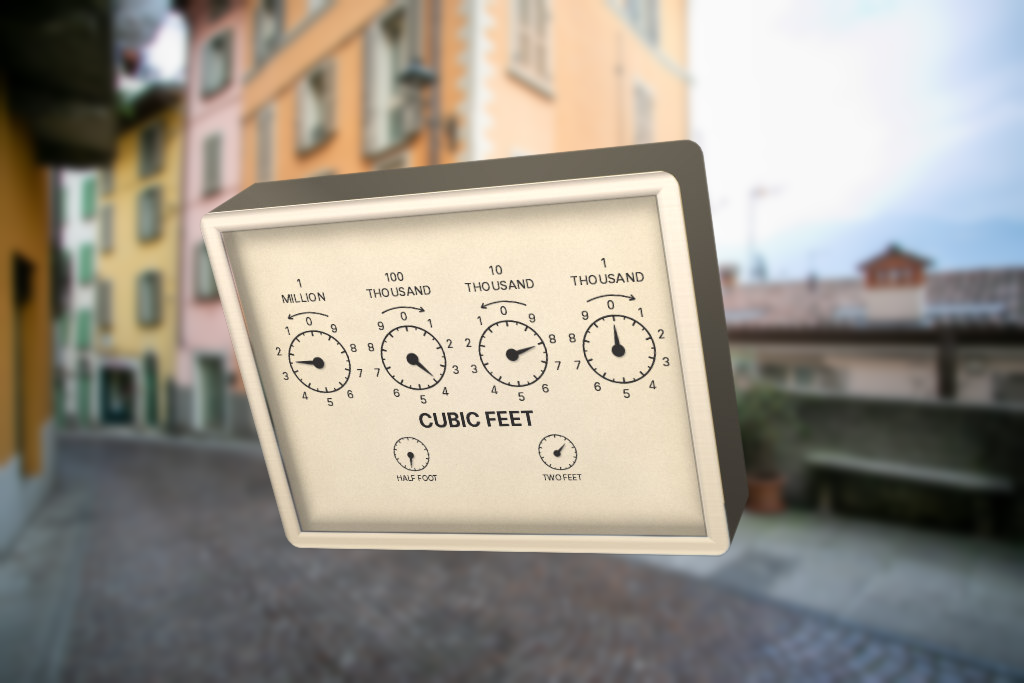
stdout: {"value": 238000, "unit": "ft³"}
